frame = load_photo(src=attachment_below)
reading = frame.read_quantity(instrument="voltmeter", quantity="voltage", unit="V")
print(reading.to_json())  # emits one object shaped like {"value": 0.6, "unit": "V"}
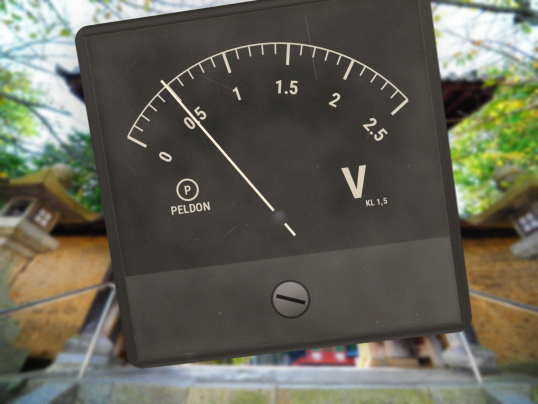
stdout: {"value": 0.5, "unit": "V"}
